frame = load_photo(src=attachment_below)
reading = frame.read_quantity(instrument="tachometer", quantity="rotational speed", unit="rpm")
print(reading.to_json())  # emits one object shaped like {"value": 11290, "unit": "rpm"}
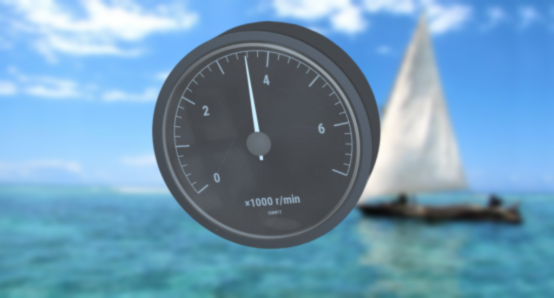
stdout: {"value": 3600, "unit": "rpm"}
